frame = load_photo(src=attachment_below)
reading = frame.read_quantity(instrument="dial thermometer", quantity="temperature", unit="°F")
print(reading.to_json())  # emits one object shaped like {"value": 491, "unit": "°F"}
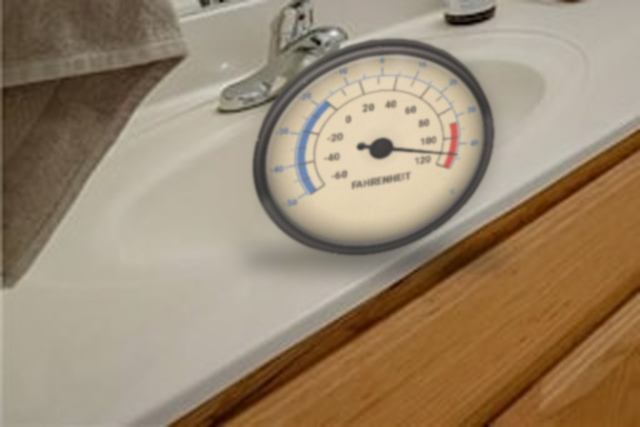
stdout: {"value": 110, "unit": "°F"}
